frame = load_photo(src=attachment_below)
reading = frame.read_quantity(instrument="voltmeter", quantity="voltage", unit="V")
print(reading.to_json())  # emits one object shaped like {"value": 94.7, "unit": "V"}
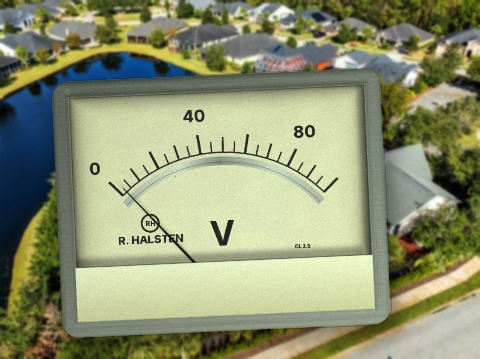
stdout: {"value": 2.5, "unit": "V"}
